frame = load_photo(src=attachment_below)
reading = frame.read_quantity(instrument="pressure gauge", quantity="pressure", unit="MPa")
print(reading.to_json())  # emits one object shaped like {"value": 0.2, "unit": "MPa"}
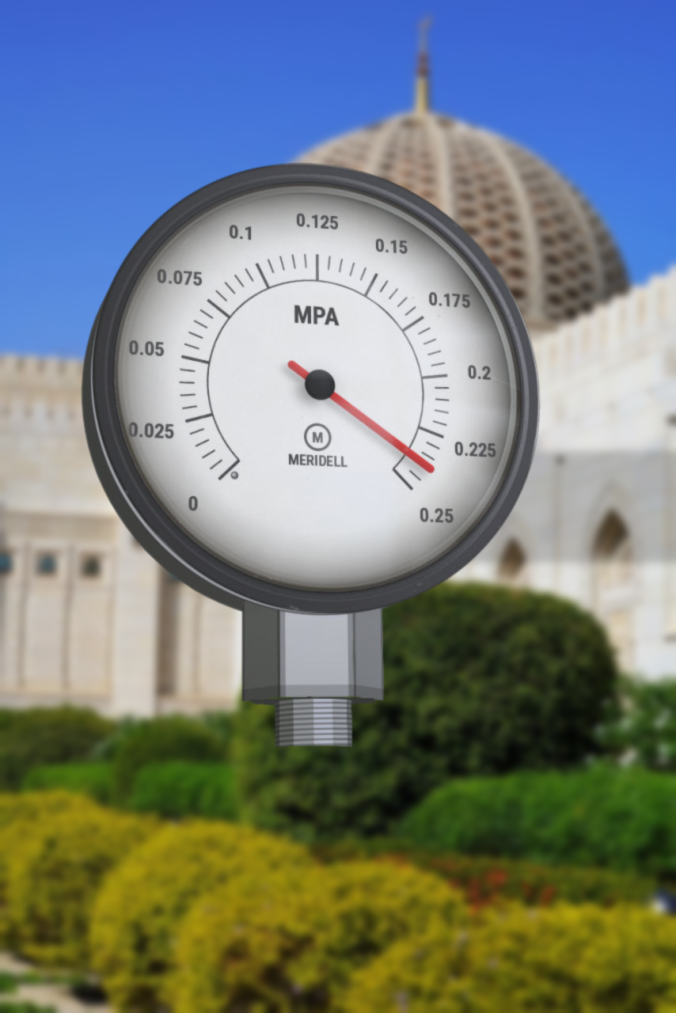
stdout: {"value": 0.24, "unit": "MPa"}
